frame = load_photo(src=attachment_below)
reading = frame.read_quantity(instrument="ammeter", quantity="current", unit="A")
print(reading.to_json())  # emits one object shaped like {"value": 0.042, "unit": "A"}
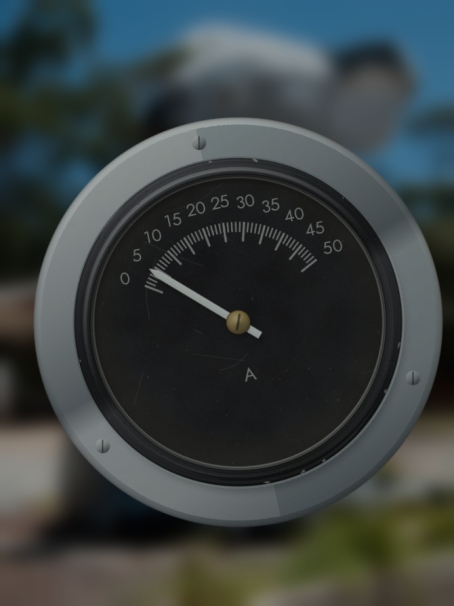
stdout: {"value": 4, "unit": "A"}
